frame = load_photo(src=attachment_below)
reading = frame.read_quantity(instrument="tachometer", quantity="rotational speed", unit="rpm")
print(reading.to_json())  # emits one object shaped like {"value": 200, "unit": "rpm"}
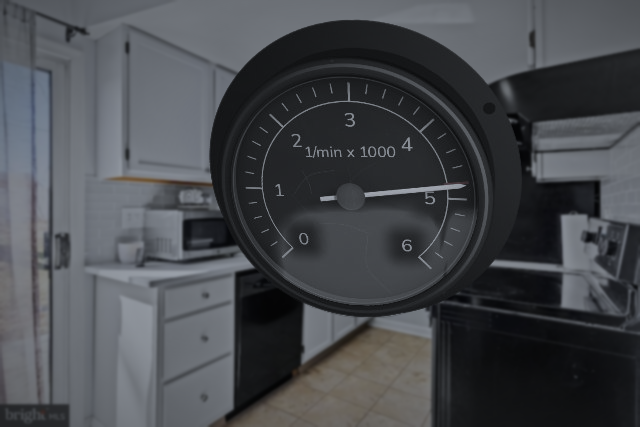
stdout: {"value": 4800, "unit": "rpm"}
